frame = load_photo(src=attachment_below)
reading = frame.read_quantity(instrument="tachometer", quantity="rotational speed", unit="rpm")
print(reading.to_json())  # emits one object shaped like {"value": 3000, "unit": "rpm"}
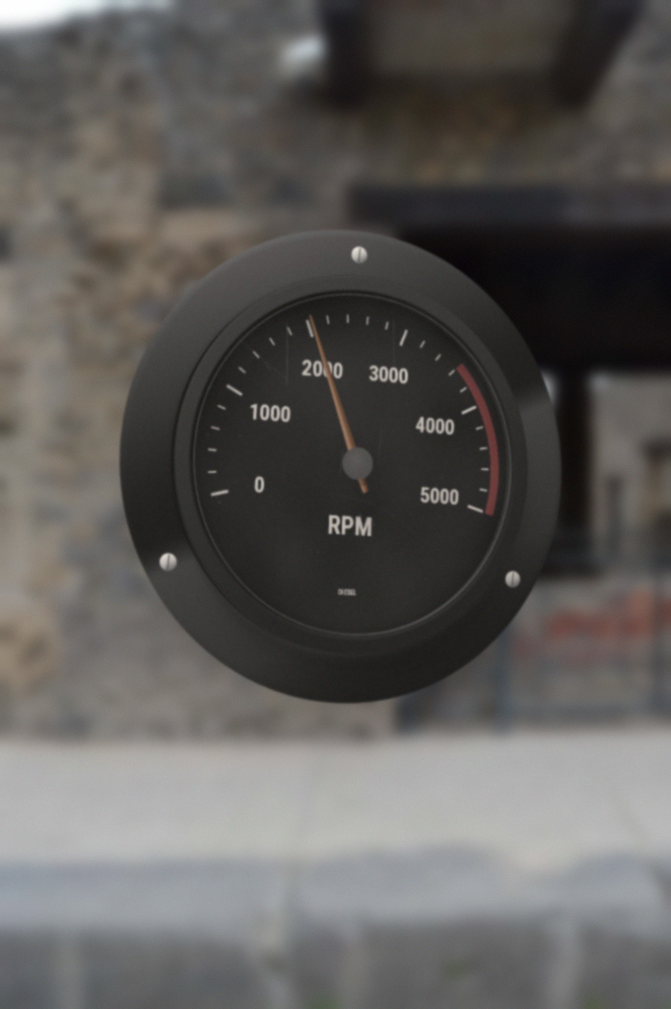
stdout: {"value": 2000, "unit": "rpm"}
